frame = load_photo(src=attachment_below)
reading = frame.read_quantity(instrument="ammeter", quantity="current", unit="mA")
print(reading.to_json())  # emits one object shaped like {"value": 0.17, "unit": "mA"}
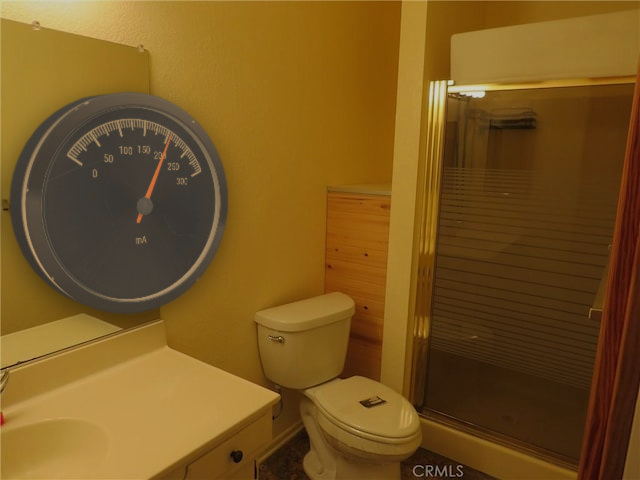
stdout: {"value": 200, "unit": "mA"}
